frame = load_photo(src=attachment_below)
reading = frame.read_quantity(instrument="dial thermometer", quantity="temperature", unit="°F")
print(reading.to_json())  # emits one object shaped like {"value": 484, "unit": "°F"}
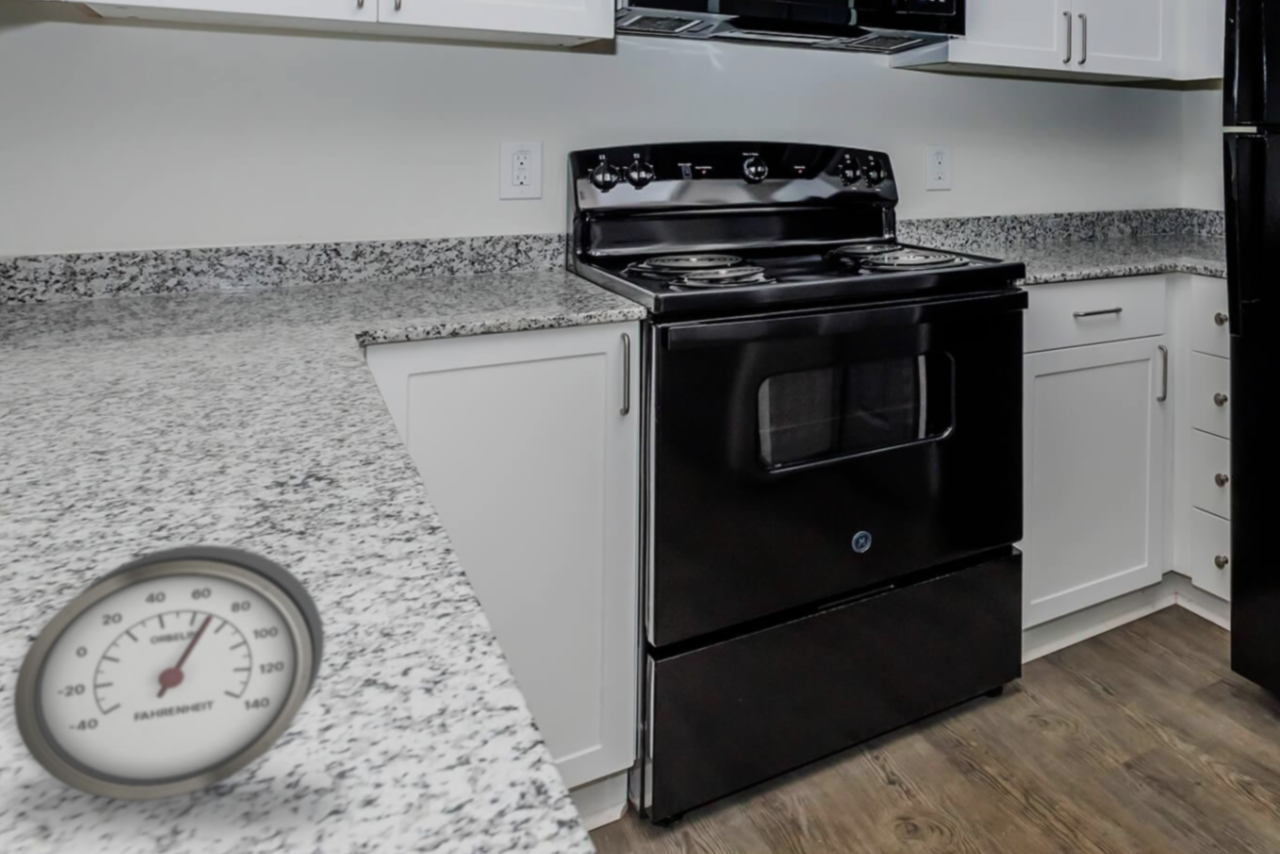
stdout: {"value": 70, "unit": "°F"}
